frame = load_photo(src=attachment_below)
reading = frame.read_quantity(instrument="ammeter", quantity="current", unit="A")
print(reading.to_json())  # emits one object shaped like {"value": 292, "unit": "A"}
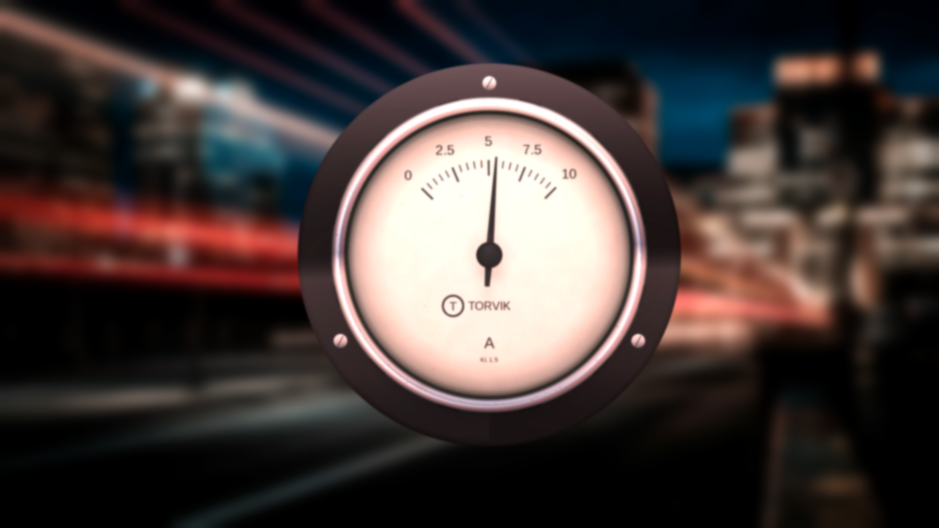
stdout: {"value": 5.5, "unit": "A"}
